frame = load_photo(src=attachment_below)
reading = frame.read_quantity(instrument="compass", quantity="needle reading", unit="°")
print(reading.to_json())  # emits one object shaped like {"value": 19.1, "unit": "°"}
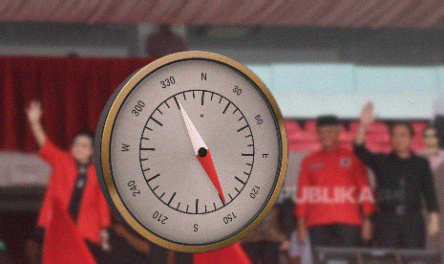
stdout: {"value": 150, "unit": "°"}
